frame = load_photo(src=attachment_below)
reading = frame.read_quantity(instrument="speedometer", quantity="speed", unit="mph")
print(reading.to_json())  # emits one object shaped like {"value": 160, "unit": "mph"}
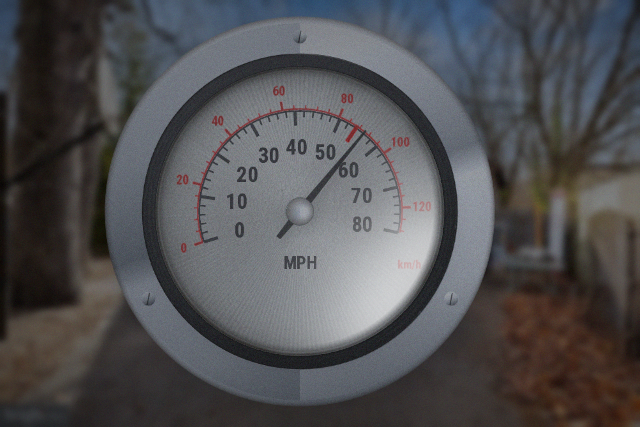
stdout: {"value": 56, "unit": "mph"}
